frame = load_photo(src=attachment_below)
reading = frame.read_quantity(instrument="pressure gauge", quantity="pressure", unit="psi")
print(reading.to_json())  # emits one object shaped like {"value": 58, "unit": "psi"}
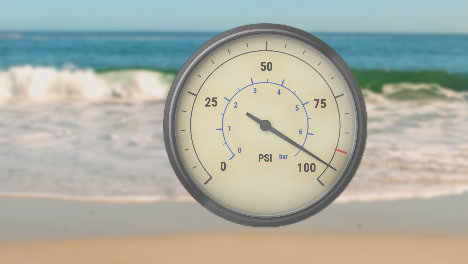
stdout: {"value": 95, "unit": "psi"}
